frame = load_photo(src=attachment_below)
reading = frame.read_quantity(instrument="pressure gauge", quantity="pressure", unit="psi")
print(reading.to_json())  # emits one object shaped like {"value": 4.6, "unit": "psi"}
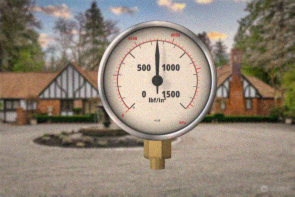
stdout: {"value": 750, "unit": "psi"}
